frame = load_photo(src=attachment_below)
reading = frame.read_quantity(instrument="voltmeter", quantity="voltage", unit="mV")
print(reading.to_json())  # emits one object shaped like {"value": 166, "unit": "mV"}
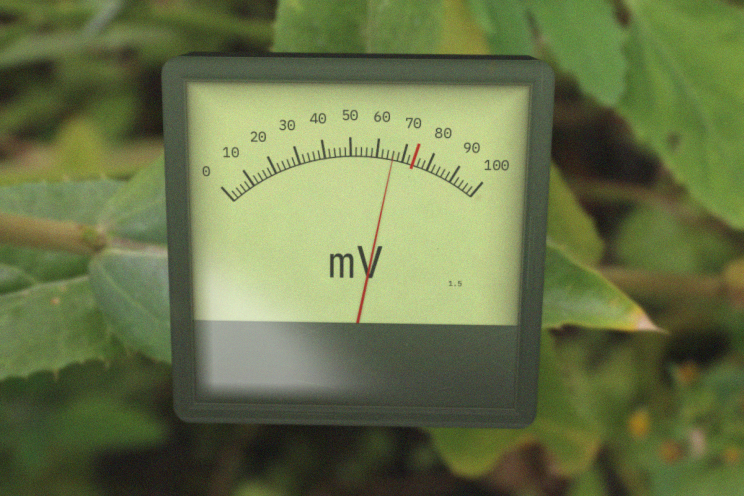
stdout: {"value": 66, "unit": "mV"}
